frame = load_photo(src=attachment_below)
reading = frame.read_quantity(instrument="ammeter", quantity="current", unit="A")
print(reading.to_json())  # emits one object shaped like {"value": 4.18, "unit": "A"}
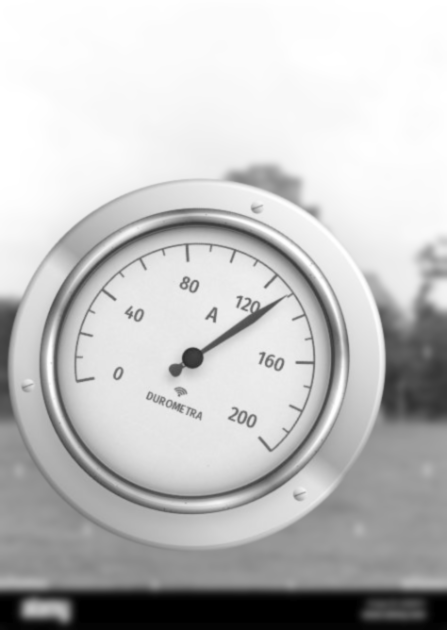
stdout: {"value": 130, "unit": "A"}
